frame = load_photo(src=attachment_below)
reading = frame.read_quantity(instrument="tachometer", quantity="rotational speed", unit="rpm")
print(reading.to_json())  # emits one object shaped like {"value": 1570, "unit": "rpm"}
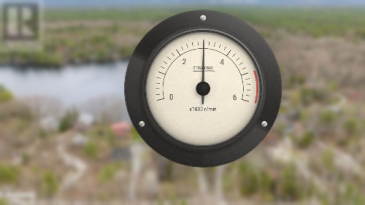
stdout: {"value": 3000, "unit": "rpm"}
